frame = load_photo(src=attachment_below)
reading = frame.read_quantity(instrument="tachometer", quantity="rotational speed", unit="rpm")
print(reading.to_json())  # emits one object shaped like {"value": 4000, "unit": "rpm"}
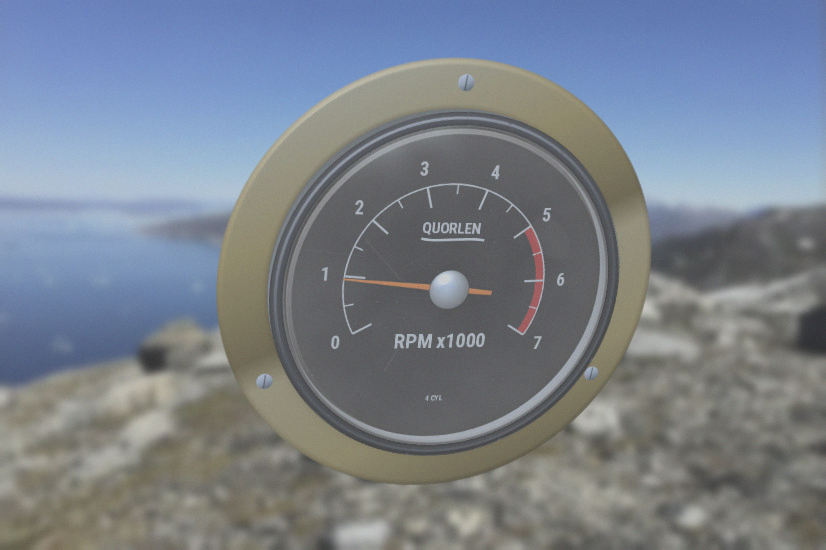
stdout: {"value": 1000, "unit": "rpm"}
